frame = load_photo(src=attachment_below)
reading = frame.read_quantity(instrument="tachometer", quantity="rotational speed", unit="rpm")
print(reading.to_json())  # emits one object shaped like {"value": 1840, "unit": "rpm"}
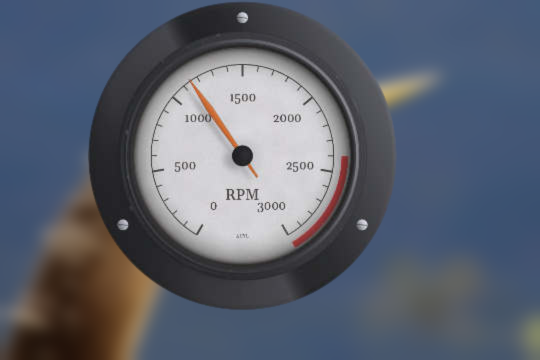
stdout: {"value": 1150, "unit": "rpm"}
